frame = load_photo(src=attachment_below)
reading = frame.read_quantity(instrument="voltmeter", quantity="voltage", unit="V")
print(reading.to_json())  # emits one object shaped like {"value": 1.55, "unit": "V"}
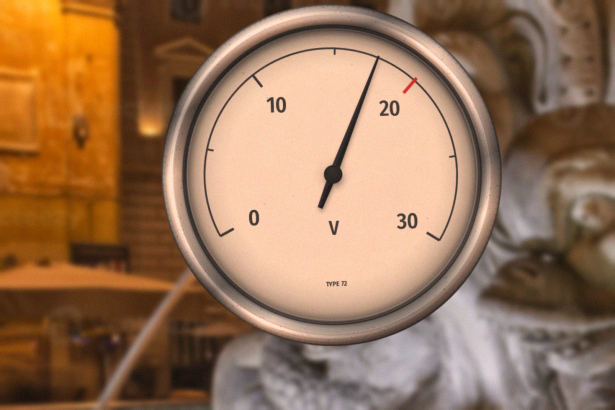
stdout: {"value": 17.5, "unit": "V"}
